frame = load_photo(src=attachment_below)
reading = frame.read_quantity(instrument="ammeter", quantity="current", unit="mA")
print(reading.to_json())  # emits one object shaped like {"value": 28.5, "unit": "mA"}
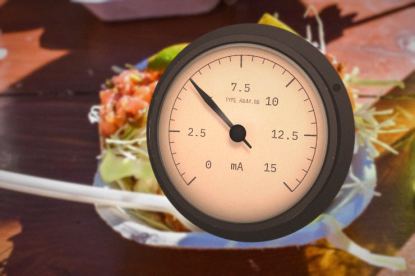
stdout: {"value": 5, "unit": "mA"}
